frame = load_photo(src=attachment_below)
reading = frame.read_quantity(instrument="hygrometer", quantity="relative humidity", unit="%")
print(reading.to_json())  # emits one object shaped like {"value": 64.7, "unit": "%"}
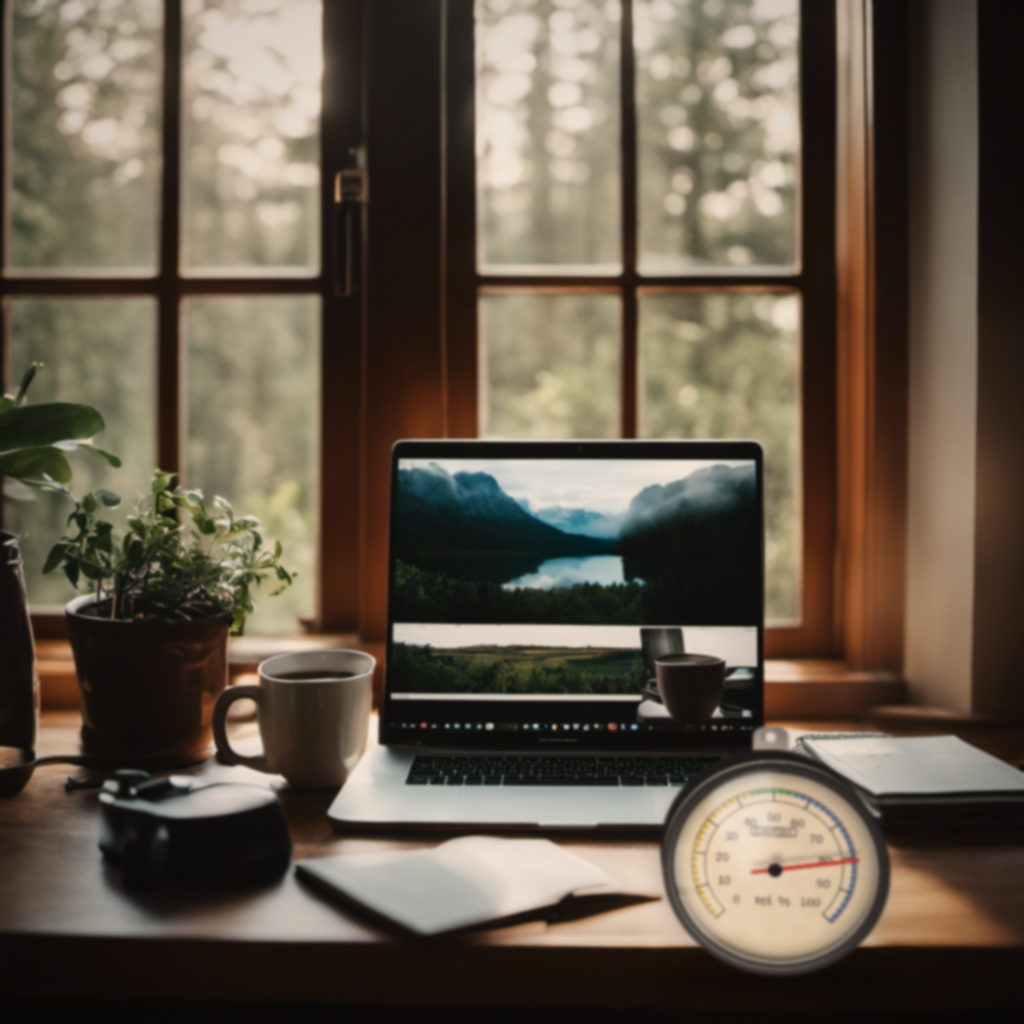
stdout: {"value": 80, "unit": "%"}
